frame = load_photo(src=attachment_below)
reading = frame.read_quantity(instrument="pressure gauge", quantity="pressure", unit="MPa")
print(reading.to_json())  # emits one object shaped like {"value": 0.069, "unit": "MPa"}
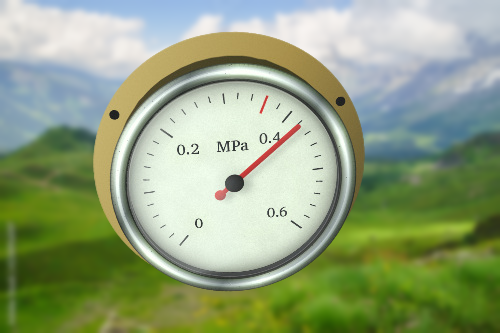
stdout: {"value": 0.42, "unit": "MPa"}
